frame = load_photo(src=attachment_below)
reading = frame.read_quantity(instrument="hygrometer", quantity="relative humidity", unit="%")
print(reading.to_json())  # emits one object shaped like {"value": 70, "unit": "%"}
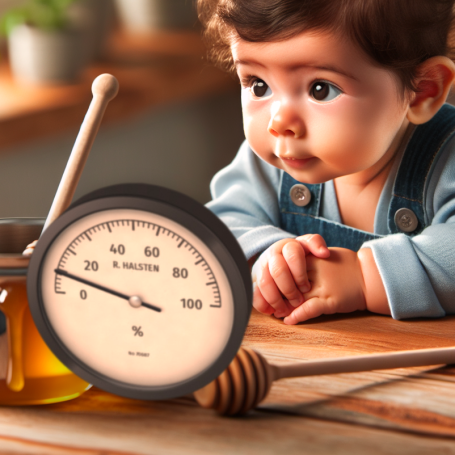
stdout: {"value": 10, "unit": "%"}
